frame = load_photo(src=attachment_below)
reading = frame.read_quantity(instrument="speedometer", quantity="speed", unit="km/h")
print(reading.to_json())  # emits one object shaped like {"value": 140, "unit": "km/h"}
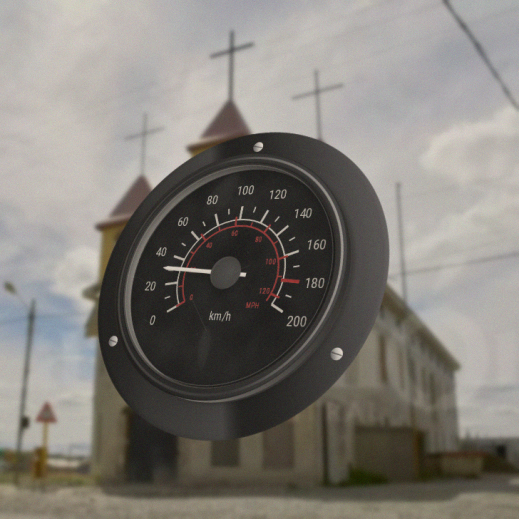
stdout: {"value": 30, "unit": "km/h"}
